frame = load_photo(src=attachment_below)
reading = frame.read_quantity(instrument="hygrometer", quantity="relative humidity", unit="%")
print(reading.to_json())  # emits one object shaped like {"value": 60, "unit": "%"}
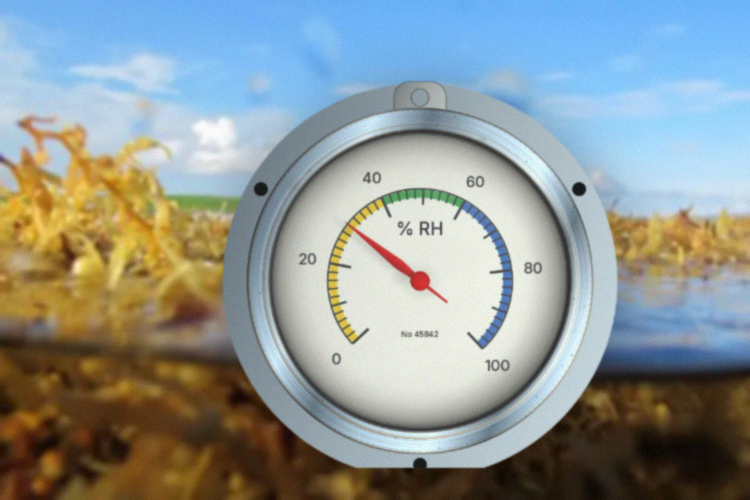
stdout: {"value": 30, "unit": "%"}
